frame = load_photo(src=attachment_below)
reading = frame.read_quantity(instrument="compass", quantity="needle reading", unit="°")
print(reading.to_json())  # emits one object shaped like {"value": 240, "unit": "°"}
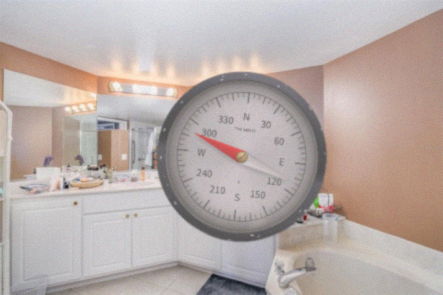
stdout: {"value": 290, "unit": "°"}
